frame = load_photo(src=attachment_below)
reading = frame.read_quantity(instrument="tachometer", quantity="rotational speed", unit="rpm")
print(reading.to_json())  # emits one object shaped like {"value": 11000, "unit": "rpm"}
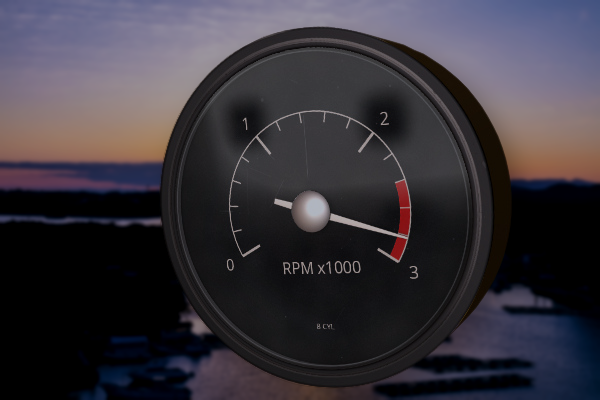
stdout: {"value": 2800, "unit": "rpm"}
